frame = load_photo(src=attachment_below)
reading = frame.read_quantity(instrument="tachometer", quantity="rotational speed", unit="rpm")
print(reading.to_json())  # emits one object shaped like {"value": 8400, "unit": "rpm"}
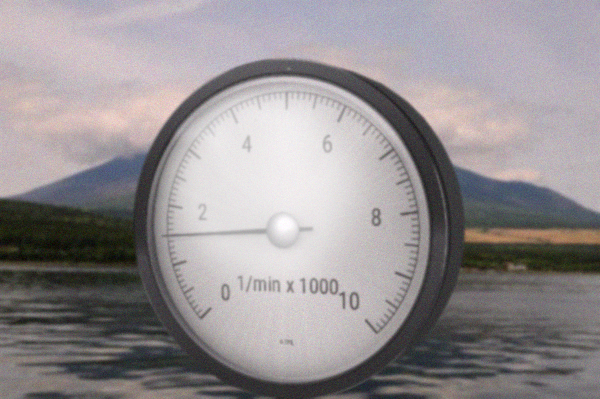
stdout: {"value": 1500, "unit": "rpm"}
